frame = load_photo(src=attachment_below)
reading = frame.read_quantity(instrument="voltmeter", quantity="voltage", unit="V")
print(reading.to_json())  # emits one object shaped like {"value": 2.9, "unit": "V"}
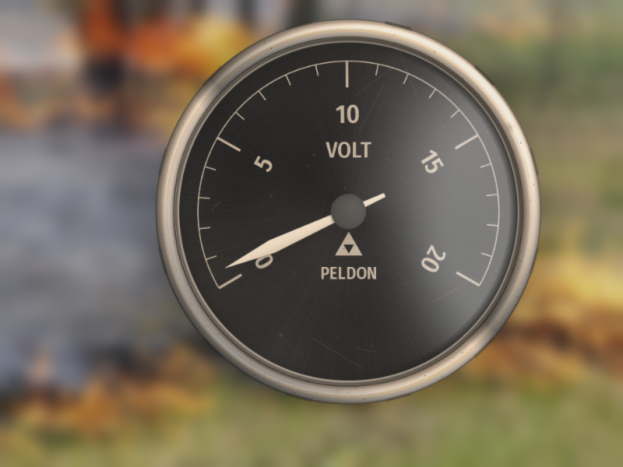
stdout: {"value": 0.5, "unit": "V"}
